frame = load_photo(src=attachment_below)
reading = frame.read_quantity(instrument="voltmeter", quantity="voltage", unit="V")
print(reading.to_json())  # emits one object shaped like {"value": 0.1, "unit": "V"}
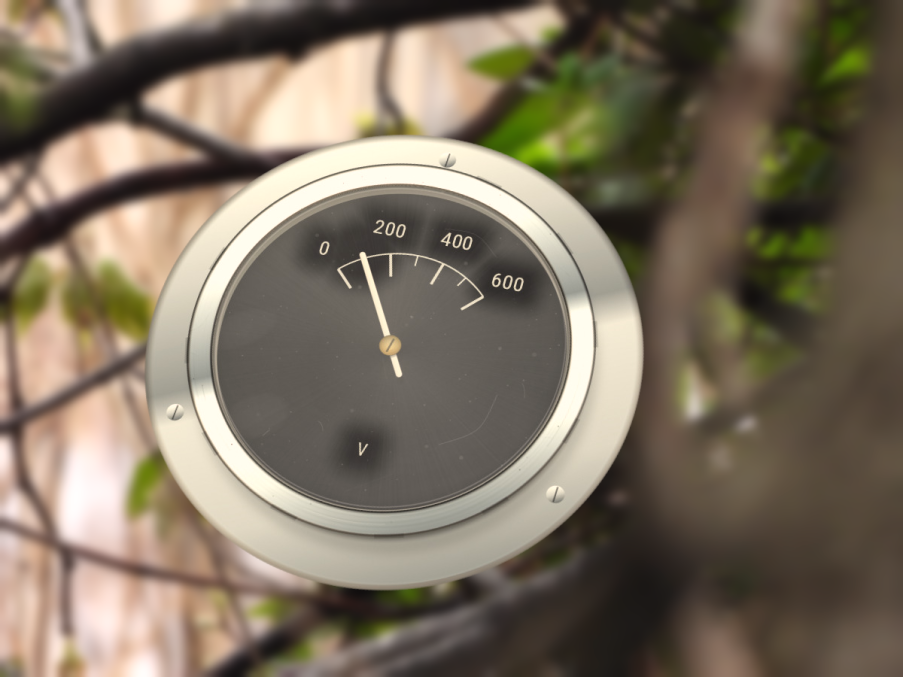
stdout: {"value": 100, "unit": "V"}
